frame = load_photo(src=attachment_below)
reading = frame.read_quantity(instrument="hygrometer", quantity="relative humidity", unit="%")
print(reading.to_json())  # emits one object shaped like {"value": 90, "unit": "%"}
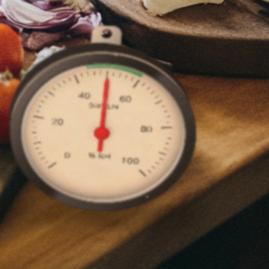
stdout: {"value": 50, "unit": "%"}
